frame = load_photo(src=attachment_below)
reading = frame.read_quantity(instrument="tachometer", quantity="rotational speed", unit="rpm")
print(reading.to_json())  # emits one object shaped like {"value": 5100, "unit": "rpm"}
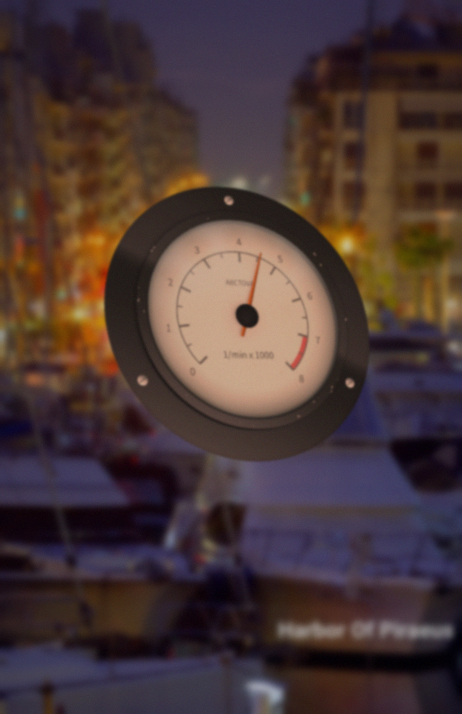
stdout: {"value": 4500, "unit": "rpm"}
